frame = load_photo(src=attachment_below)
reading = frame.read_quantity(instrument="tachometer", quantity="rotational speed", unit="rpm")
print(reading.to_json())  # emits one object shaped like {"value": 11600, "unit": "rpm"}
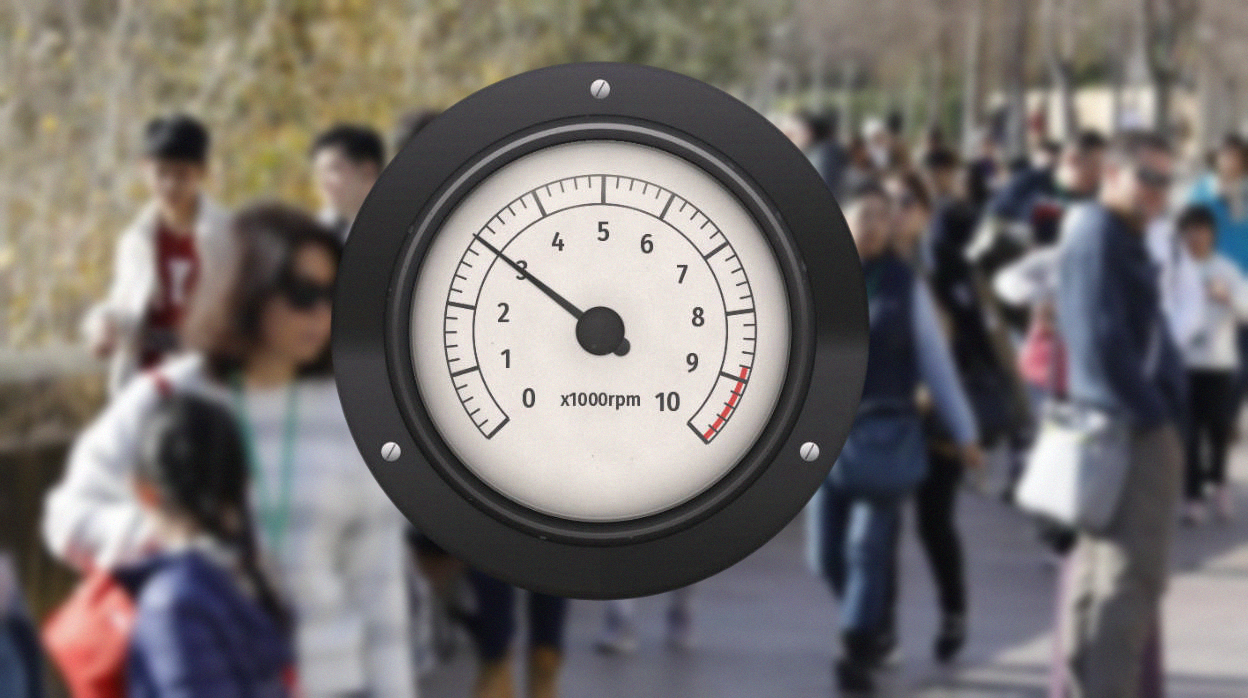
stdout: {"value": 3000, "unit": "rpm"}
